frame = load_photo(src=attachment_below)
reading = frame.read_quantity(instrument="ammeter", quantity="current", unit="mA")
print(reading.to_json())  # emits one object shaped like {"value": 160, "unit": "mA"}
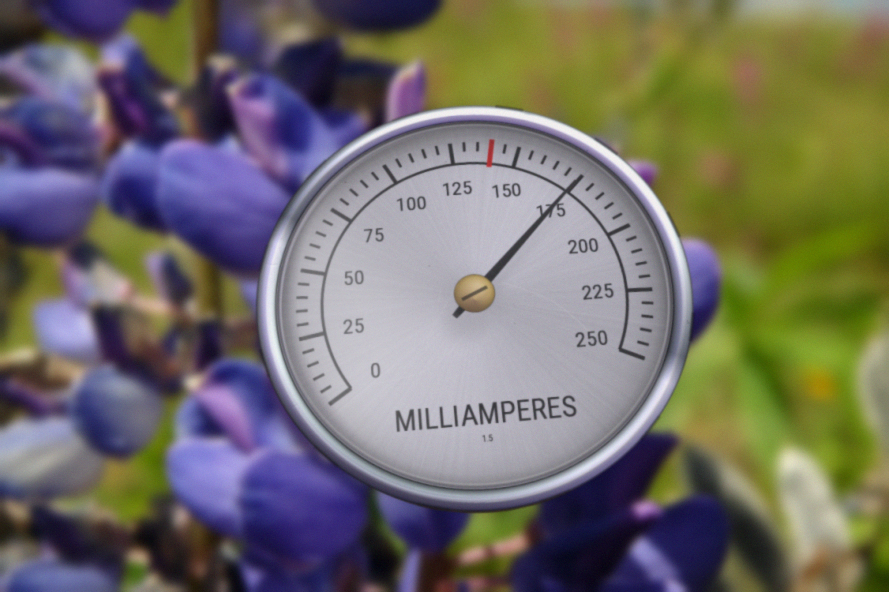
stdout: {"value": 175, "unit": "mA"}
